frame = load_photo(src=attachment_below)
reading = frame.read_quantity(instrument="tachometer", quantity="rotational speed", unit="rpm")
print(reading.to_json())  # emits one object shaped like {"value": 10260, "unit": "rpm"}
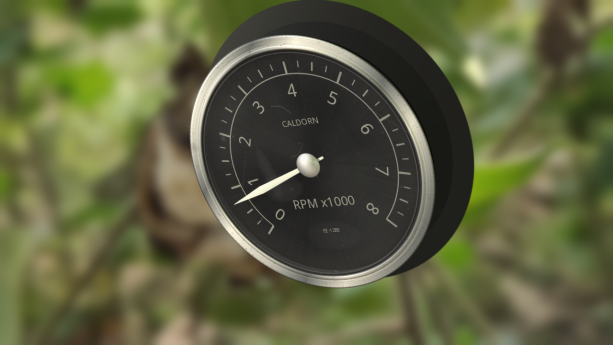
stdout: {"value": 750, "unit": "rpm"}
